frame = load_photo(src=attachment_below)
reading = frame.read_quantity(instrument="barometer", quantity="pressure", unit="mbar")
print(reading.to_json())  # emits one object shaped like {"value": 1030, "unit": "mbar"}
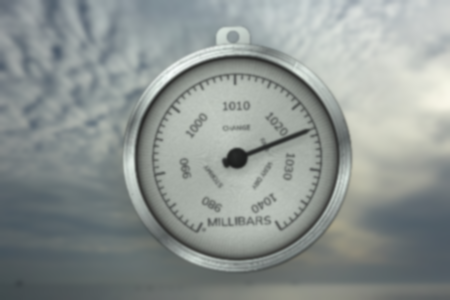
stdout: {"value": 1024, "unit": "mbar"}
